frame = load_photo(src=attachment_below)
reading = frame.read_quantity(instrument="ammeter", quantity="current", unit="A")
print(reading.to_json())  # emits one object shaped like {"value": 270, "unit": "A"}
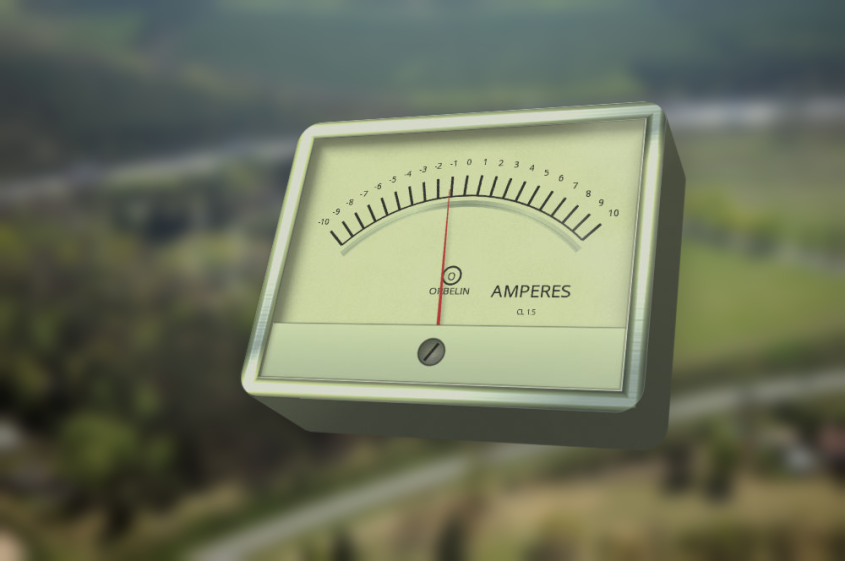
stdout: {"value": -1, "unit": "A"}
